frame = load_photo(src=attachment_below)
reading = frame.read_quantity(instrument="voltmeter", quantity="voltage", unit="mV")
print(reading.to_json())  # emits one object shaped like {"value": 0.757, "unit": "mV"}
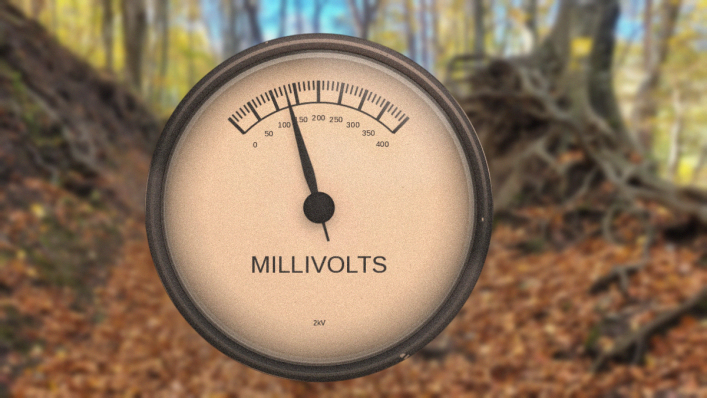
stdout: {"value": 130, "unit": "mV"}
